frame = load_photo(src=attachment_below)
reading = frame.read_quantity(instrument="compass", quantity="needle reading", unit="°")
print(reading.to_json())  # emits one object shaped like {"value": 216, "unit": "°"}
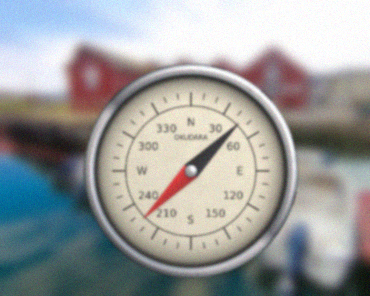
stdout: {"value": 225, "unit": "°"}
